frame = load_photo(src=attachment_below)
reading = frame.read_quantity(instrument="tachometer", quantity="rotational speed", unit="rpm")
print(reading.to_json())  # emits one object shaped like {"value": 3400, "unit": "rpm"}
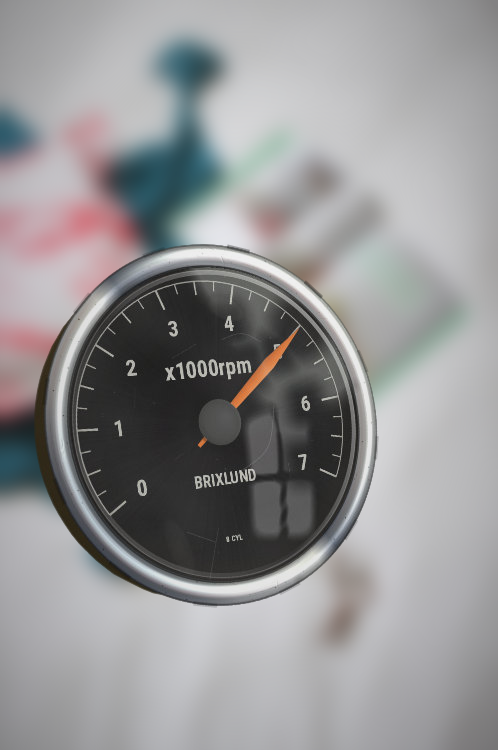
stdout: {"value": 5000, "unit": "rpm"}
